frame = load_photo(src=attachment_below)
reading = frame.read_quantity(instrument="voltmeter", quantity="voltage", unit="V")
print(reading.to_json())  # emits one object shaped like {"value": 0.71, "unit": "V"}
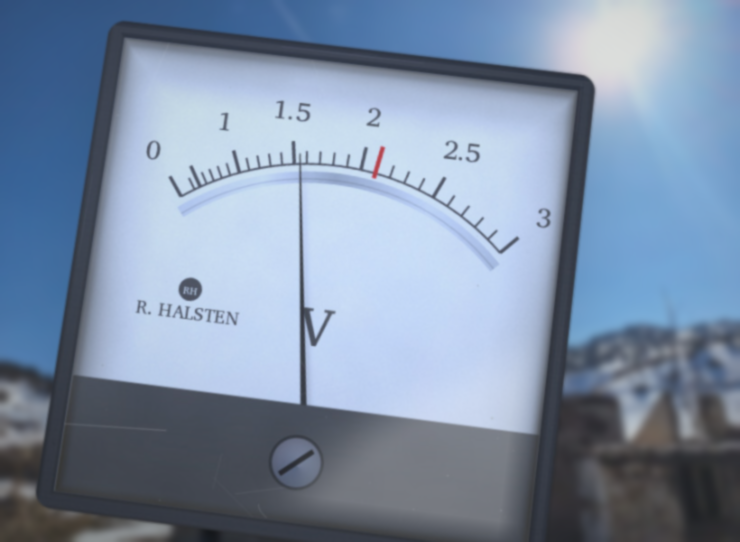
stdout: {"value": 1.55, "unit": "V"}
